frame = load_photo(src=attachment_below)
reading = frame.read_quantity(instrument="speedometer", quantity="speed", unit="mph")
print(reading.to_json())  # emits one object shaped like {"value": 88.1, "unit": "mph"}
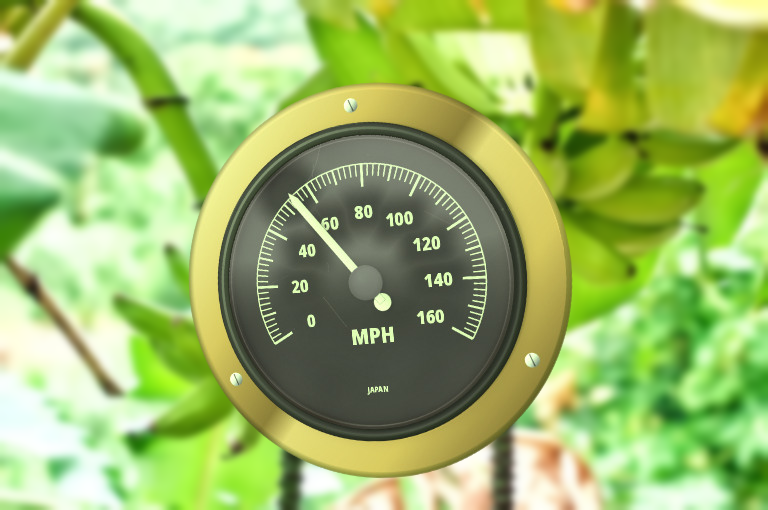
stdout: {"value": 54, "unit": "mph"}
